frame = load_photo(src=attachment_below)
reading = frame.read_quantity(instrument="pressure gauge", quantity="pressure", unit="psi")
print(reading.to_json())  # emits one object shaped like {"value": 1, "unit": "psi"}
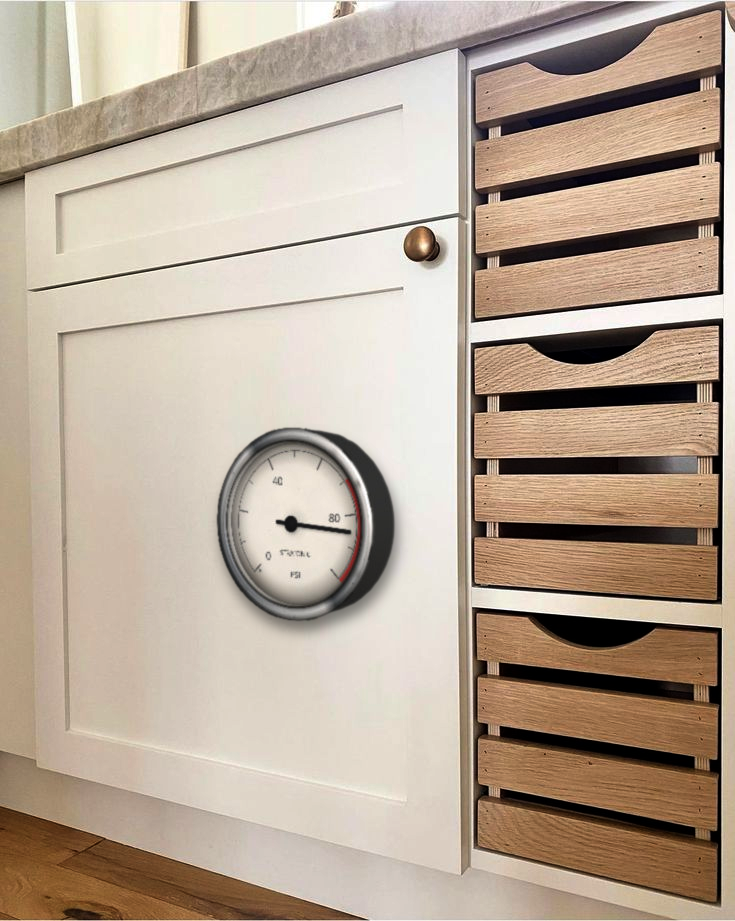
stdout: {"value": 85, "unit": "psi"}
